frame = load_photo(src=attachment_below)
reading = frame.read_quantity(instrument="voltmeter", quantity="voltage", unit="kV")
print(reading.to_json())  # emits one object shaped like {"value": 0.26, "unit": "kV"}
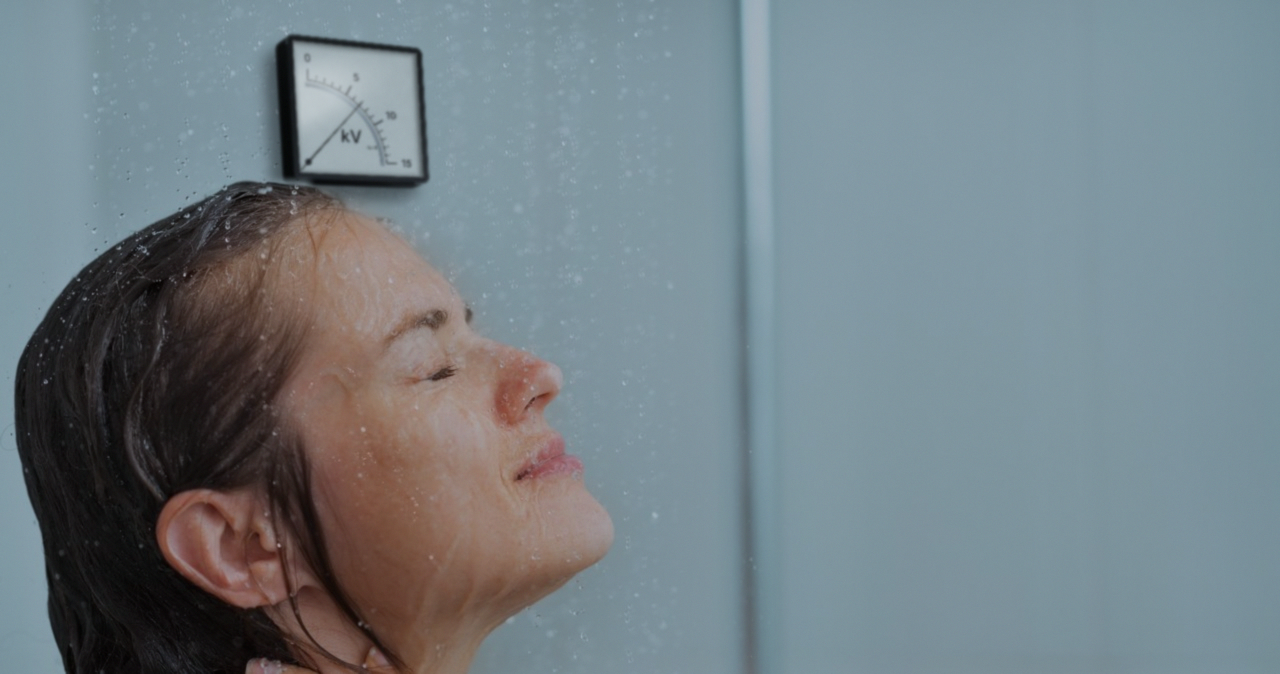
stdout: {"value": 7, "unit": "kV"}
